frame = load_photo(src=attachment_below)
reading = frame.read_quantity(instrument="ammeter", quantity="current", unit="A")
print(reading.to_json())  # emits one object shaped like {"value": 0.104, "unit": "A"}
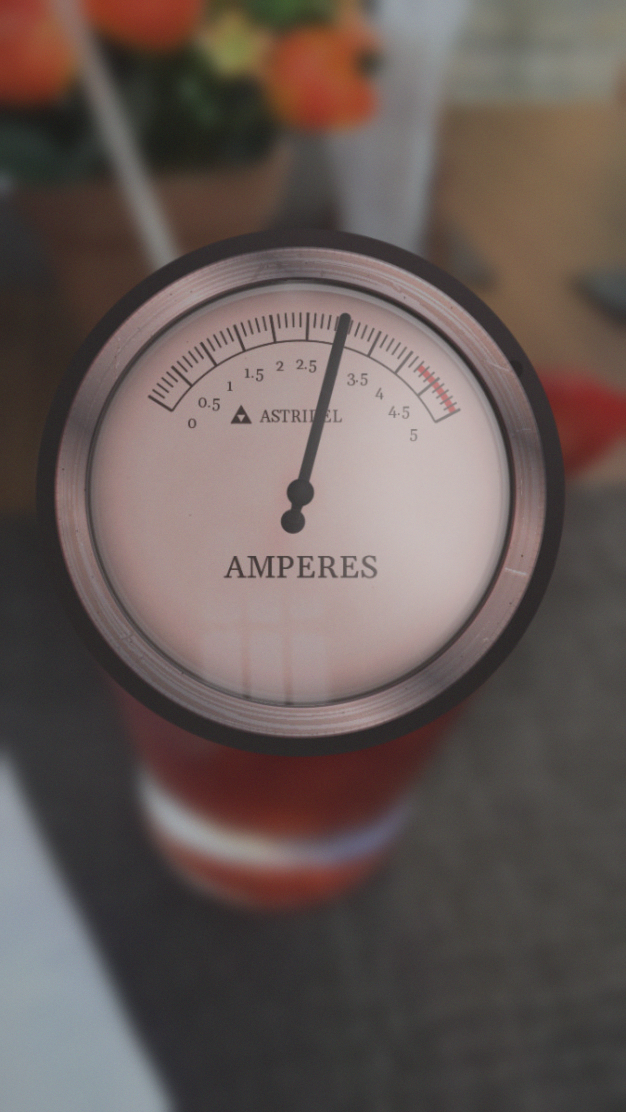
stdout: {"value": 3, "unit": "A"}
